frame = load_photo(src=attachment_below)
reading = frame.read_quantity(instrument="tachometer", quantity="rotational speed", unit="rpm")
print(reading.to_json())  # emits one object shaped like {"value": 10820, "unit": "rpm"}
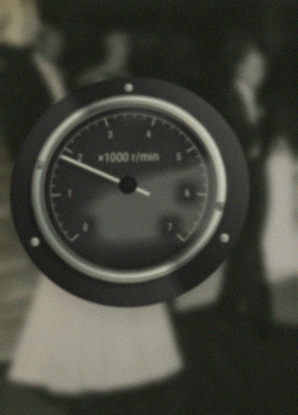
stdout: {"value": 1800, "unit": "rpm"}
